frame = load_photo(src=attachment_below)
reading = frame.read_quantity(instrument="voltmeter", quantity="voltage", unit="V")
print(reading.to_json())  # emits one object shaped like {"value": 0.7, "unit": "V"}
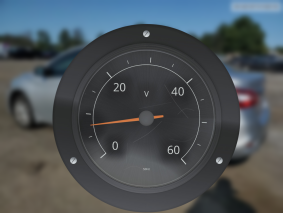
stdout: {"value": 7.5, "unit": "V"}
